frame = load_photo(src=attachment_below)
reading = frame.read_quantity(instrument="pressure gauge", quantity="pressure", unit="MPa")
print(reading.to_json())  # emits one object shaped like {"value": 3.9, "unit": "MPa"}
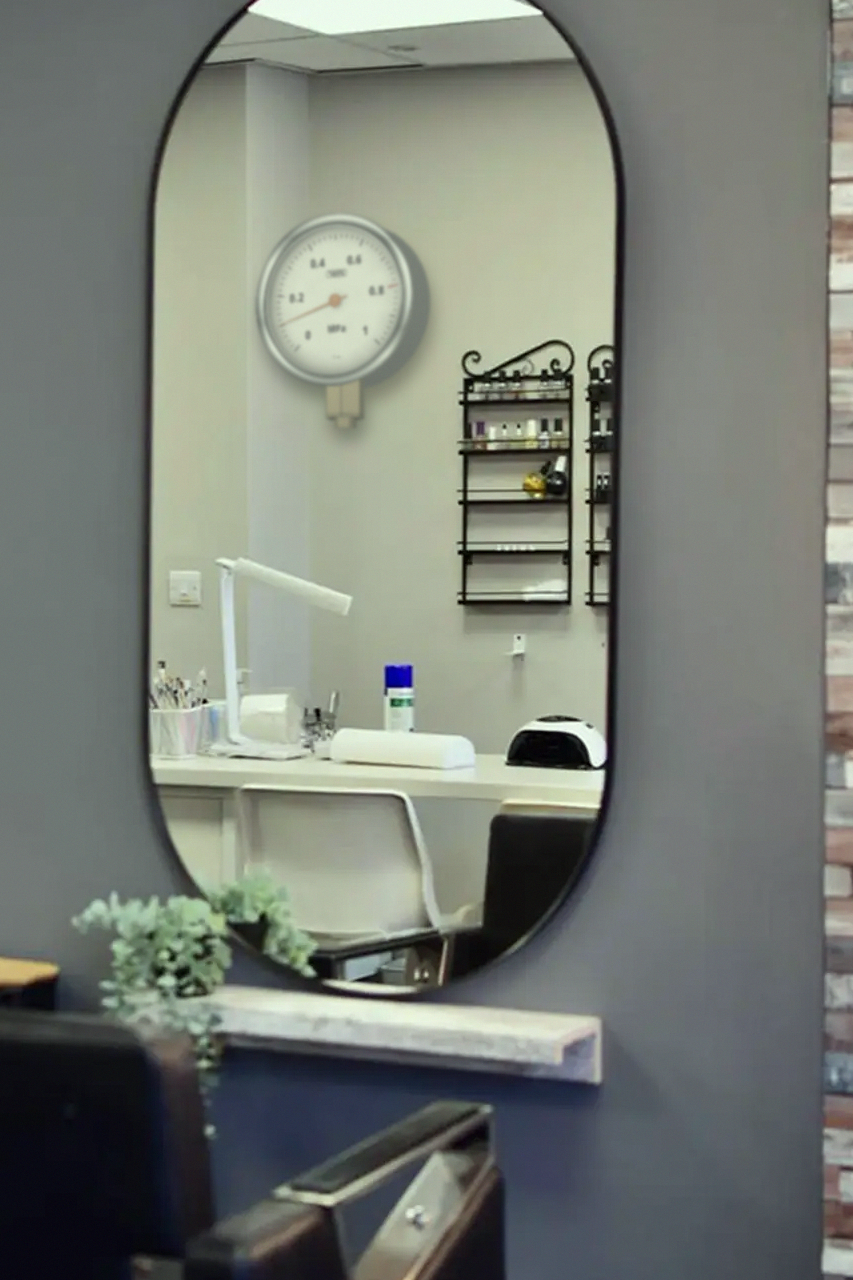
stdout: {"value": 0.1, "unit": "MPa"}
